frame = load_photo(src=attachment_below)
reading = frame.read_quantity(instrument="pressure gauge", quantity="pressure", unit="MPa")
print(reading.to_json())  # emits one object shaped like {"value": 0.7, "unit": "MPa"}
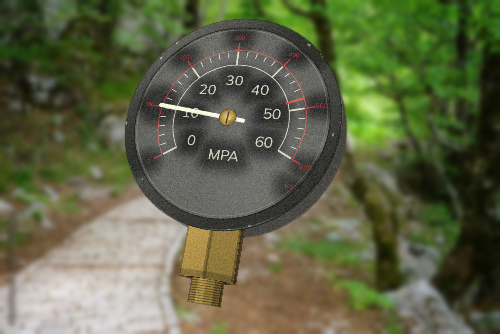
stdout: {"value": 10, "unit": "MPa"}
